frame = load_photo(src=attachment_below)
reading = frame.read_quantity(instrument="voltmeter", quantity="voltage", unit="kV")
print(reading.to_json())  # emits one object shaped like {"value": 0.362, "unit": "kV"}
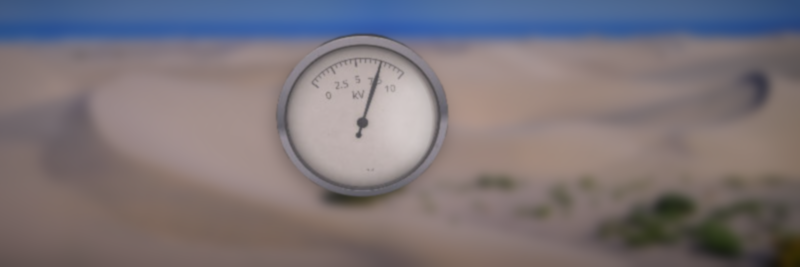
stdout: {"value": 7.5, "unit": "kV"}
